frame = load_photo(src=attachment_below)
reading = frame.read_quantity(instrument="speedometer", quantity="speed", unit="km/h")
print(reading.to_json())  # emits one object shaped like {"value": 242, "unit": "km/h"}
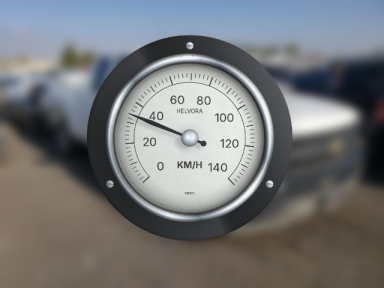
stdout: {"value": 34, "unit": "km/h"}
